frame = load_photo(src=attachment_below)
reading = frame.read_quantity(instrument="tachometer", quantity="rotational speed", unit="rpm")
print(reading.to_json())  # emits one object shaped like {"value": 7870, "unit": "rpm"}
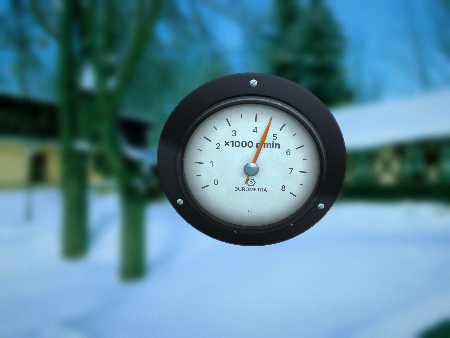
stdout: {"value": 4500, "unit": "rpm"}
